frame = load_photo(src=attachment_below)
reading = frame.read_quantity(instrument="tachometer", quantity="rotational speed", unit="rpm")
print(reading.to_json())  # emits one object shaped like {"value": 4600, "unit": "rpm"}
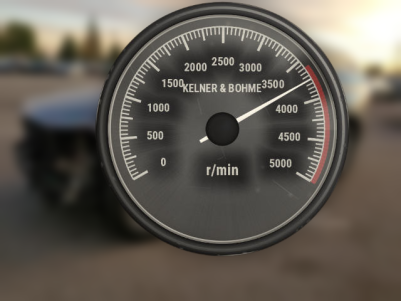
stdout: {"value": 3750, "unit": "rpm"}
